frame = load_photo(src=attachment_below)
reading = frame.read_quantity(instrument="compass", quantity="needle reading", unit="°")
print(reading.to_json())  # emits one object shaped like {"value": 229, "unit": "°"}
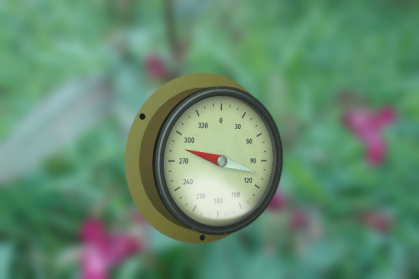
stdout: {"value": 285, "unit": "°"}
